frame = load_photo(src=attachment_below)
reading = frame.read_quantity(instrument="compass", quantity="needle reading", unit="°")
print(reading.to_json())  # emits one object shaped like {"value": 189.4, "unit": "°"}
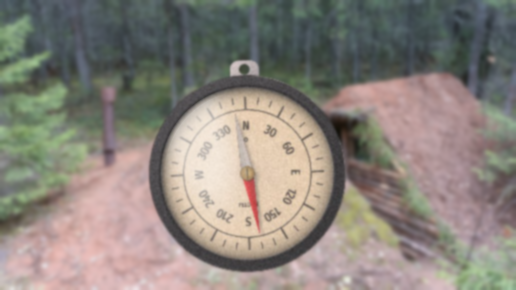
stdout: {"value": 170, "unit": "°"}
